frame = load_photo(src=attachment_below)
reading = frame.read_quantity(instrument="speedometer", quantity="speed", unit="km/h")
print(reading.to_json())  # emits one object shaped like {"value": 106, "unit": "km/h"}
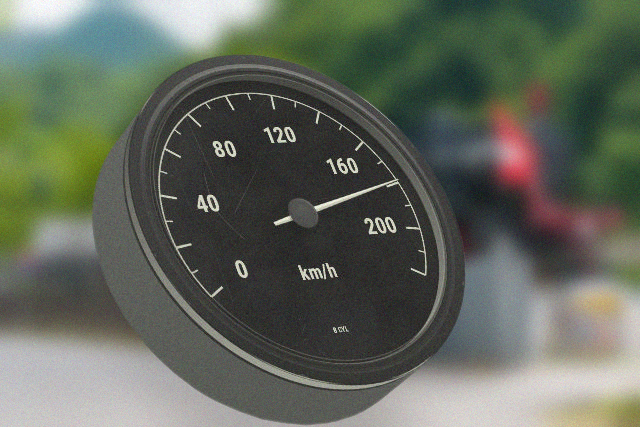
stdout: {"value": 180, "unit": "km/h"}
